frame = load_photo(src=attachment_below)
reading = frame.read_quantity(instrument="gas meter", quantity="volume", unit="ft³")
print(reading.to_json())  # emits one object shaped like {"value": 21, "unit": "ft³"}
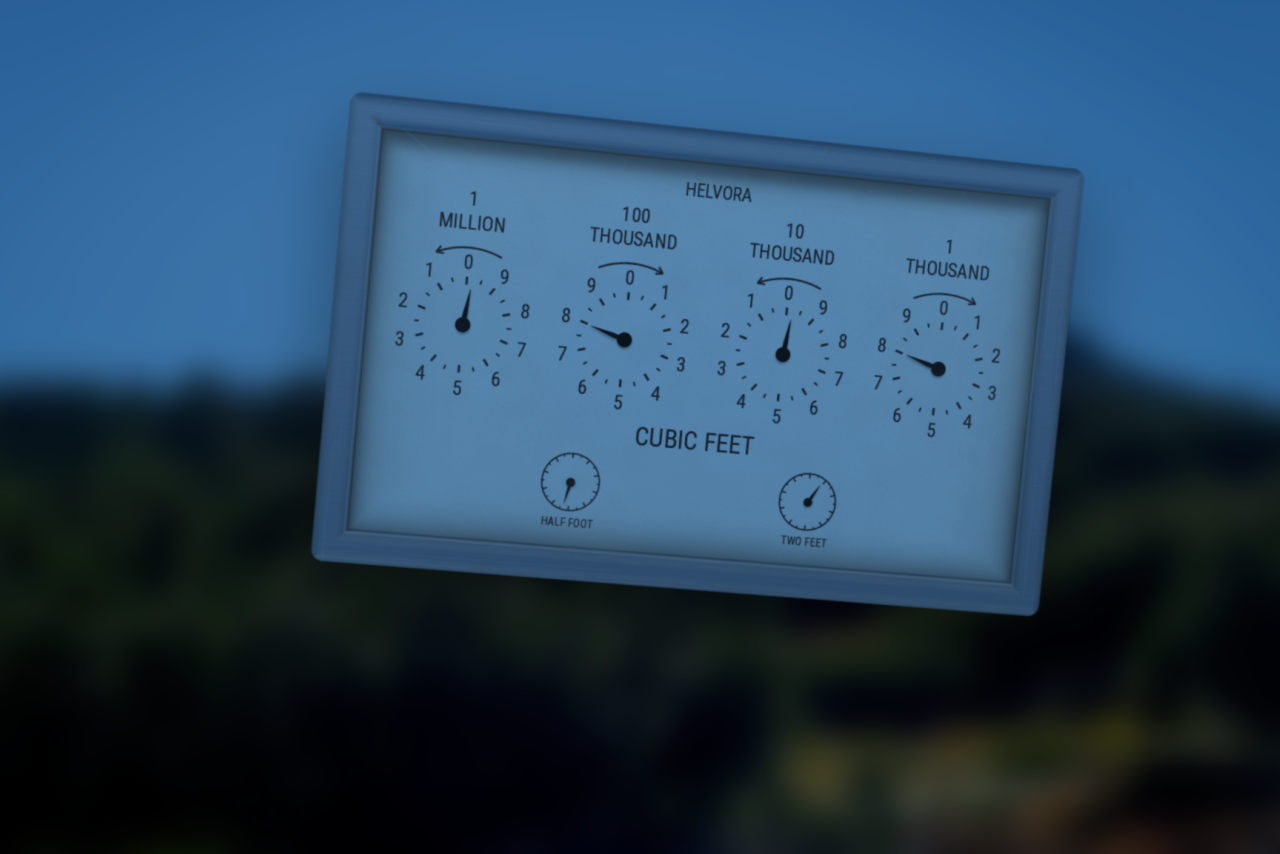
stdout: {"value": 979800, "unit": "ft³"}
